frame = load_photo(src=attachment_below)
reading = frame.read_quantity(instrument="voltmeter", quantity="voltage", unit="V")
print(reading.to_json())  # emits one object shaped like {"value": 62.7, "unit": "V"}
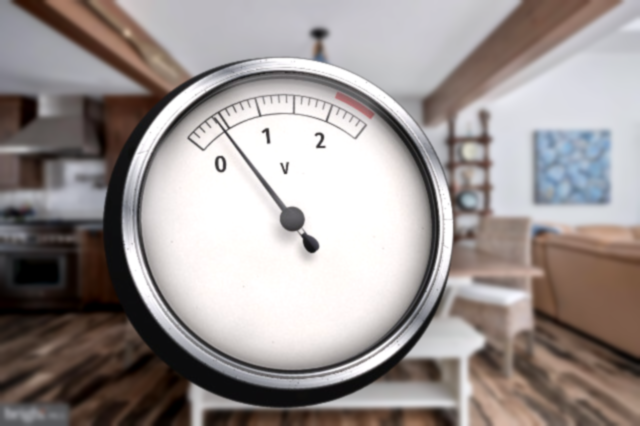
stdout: {"value": 0.4, "unit": "V"}
